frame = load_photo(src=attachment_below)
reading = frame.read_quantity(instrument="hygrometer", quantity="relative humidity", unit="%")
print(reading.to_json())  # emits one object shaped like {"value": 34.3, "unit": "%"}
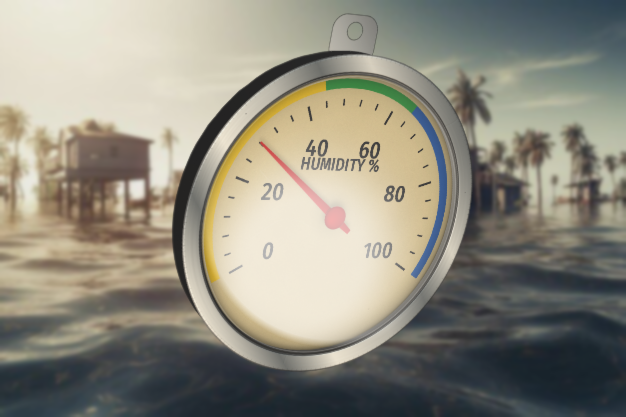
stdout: {"value": 28, "unit": "%"}
